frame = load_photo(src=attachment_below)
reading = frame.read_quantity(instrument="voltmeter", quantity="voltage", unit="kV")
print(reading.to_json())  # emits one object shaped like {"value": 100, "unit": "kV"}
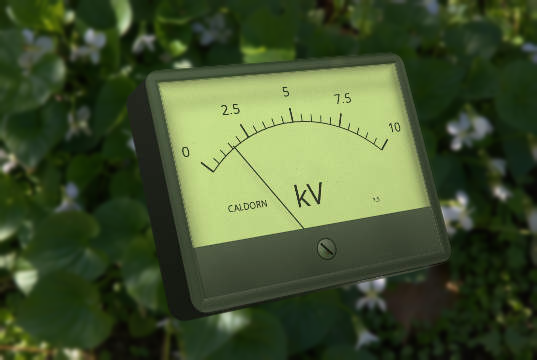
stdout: {"value": 1.5, "unit": "kV"}
